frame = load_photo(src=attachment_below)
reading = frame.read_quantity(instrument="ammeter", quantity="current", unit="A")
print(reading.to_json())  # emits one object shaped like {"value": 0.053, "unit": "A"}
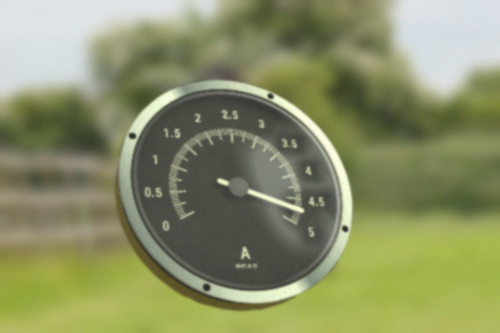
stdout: {"value": 4.75, "unit": "A"}
